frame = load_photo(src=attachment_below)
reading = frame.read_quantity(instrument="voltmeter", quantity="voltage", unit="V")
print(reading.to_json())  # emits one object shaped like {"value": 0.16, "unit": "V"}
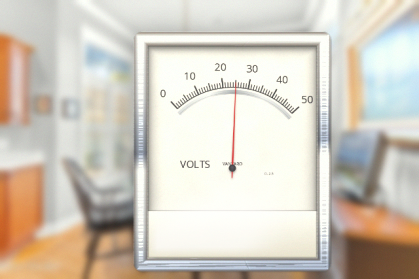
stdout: {"value": 25, "unit": "V"}
